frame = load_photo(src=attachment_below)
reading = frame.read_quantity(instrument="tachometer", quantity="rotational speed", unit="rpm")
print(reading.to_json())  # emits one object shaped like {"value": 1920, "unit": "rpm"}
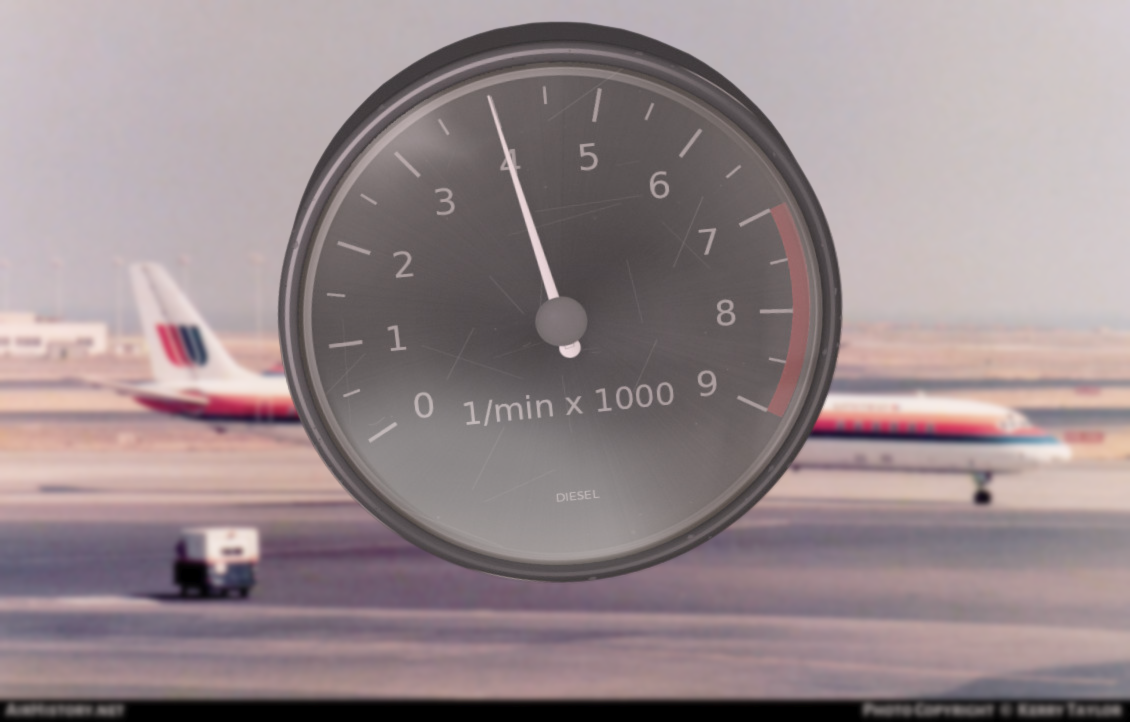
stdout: {"value": 4000, "unit": "rpm"}
